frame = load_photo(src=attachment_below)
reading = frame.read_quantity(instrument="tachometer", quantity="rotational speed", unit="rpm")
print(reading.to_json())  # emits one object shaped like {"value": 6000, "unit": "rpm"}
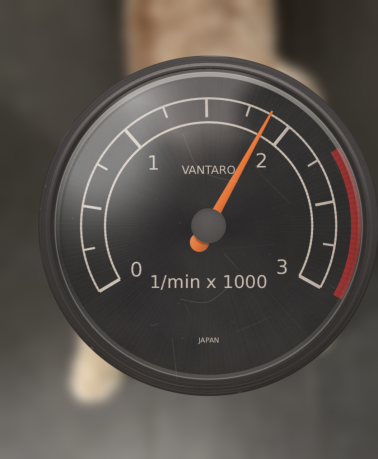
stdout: {"value": 1875, "unit": "rpm"}
